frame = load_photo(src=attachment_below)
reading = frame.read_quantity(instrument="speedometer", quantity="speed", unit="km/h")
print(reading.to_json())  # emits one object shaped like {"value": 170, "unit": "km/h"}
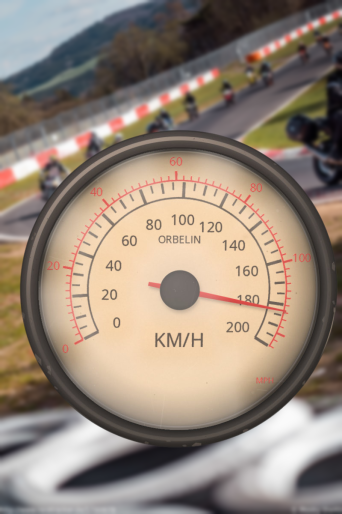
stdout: {"value": 182.5, "unit": "km/h"}
